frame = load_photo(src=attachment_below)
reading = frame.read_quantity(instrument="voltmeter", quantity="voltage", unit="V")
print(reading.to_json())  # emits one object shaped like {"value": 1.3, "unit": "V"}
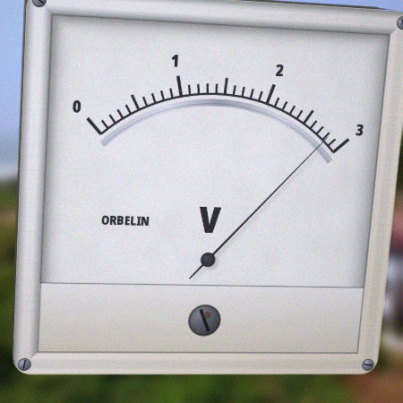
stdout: {"value": 2.8, "unit": "V"}
